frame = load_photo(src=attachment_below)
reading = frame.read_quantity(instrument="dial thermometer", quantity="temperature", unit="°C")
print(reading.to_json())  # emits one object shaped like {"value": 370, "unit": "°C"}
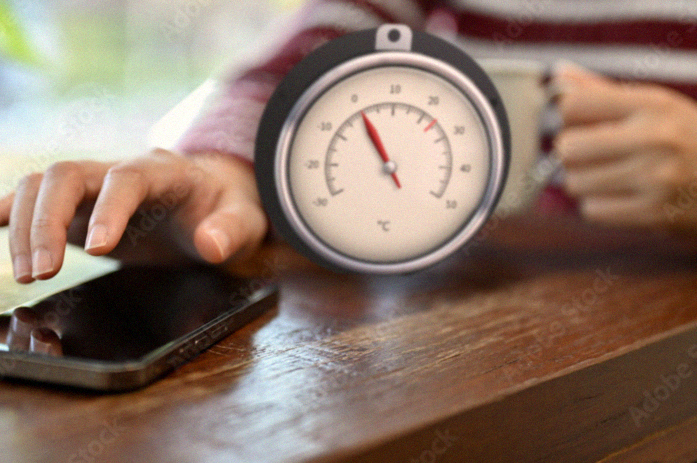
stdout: {"value": 0, "unit": "°C"}
